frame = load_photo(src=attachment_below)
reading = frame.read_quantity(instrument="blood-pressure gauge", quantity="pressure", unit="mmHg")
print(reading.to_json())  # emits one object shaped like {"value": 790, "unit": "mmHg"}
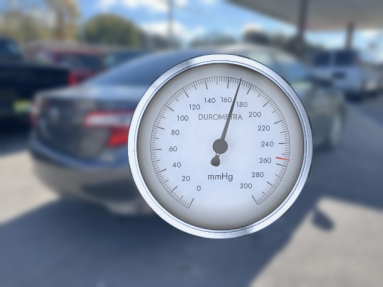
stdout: {"value": 170, "unit": "mmHg"}
